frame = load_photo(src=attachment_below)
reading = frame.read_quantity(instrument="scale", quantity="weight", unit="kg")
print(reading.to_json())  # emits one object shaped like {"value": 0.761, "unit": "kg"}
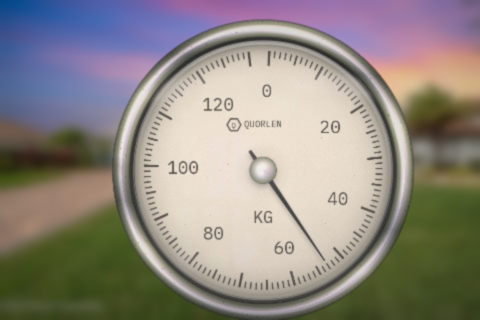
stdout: {"value": 53, "unit": "kg"}
